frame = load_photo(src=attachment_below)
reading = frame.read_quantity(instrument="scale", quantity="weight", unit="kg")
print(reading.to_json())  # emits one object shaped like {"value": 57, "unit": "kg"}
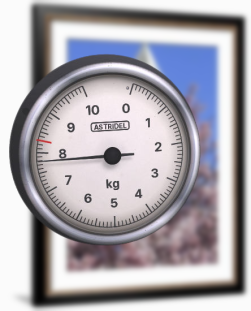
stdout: {"value": 7.8, "unit": "kg"}
